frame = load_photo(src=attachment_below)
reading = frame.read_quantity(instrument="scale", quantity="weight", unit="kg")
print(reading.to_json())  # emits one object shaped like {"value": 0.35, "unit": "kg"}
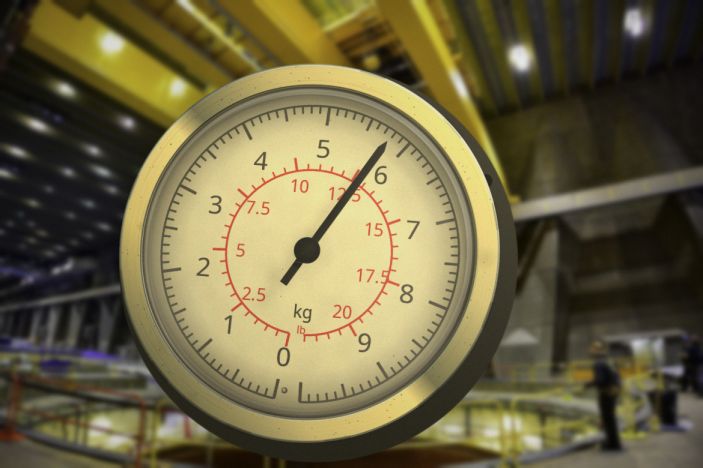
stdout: {"value": 5.8, "unit": "kg"}
